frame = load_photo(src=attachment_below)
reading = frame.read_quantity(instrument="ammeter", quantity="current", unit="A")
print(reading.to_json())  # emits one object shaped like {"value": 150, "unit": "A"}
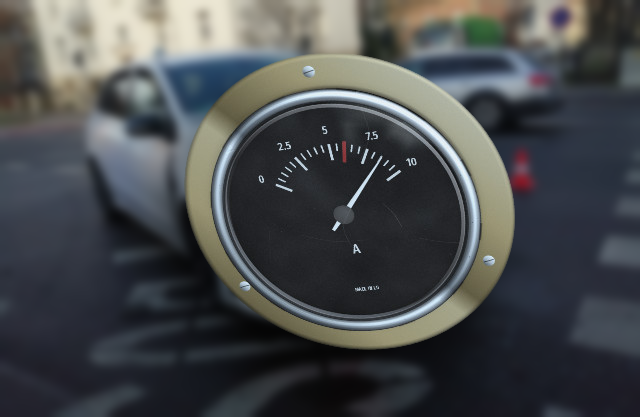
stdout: {"value": 8.5, "unit": "A"}
